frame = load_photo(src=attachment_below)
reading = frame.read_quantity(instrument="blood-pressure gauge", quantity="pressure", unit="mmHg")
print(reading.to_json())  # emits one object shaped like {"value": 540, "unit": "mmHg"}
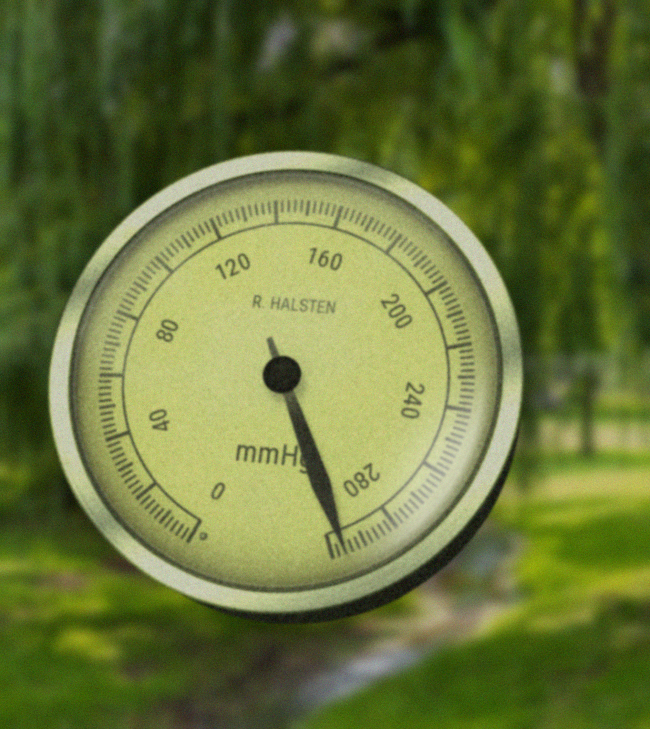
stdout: {"value": 296, "unit": "mmHg"}
